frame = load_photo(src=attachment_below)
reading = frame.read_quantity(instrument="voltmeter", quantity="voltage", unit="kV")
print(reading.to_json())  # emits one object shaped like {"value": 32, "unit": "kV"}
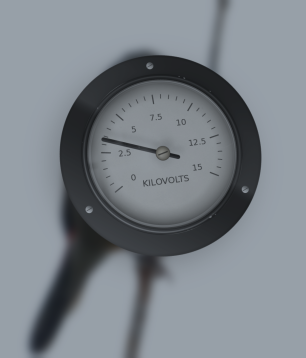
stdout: {"value": 3.25, "unit": "kV"}
